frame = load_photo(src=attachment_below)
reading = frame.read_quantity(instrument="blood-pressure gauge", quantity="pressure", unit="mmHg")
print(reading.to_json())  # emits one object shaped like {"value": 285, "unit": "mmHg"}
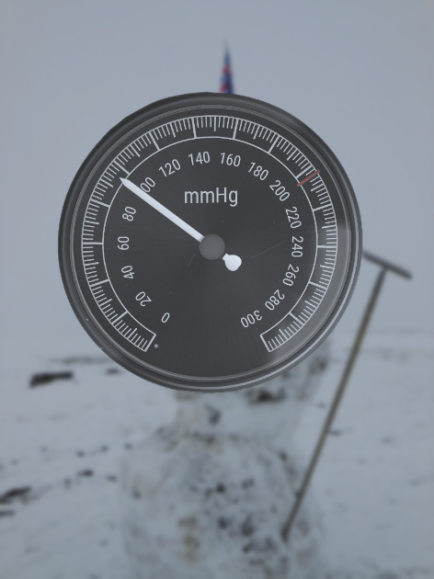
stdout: {"value": 96, "unit": "mmHg"}
